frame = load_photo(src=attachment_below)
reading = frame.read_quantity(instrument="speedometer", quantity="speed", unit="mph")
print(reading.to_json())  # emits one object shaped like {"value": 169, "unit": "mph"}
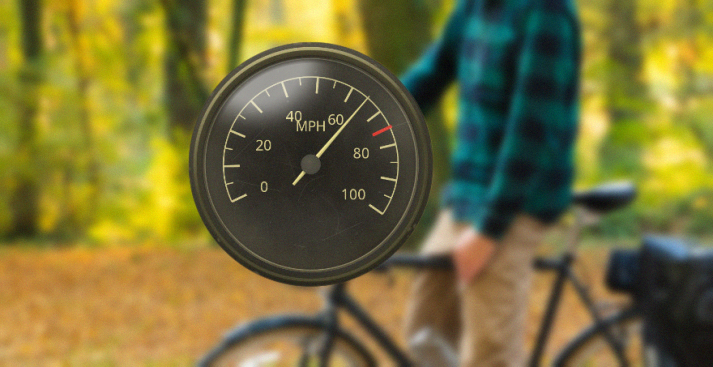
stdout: {"value": 65, "unit": "mph"}
